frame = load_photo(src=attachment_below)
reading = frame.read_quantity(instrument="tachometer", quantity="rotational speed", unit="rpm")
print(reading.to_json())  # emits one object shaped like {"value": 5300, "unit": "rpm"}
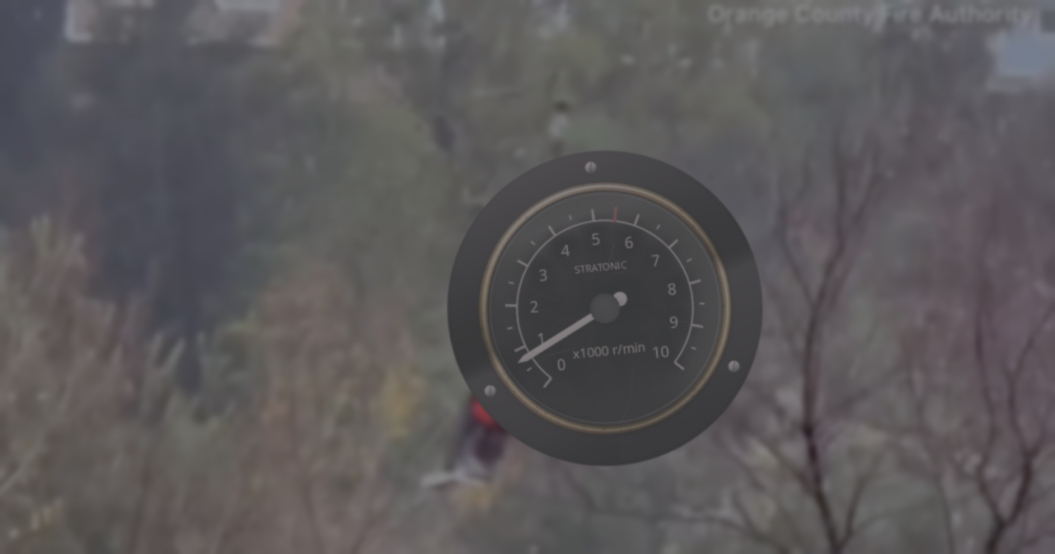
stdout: {"value": 750, "unit": "rpm"}
